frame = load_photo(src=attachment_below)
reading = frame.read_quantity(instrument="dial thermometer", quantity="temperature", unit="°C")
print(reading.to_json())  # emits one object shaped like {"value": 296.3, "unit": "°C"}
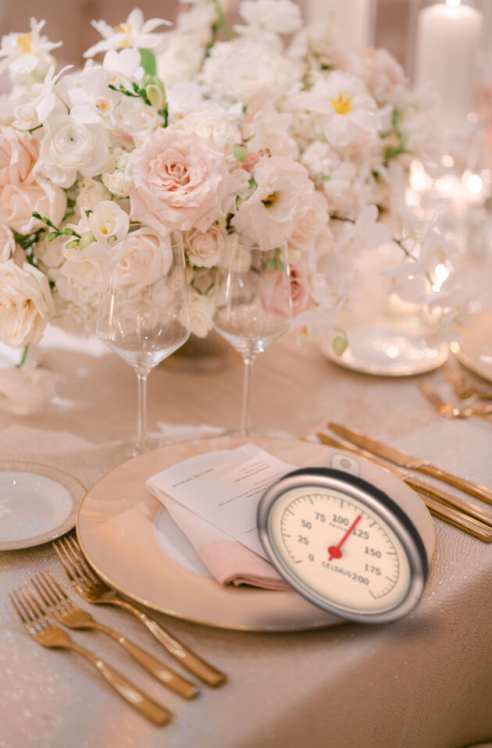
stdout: {"value": 115, "unit": "°C"}
